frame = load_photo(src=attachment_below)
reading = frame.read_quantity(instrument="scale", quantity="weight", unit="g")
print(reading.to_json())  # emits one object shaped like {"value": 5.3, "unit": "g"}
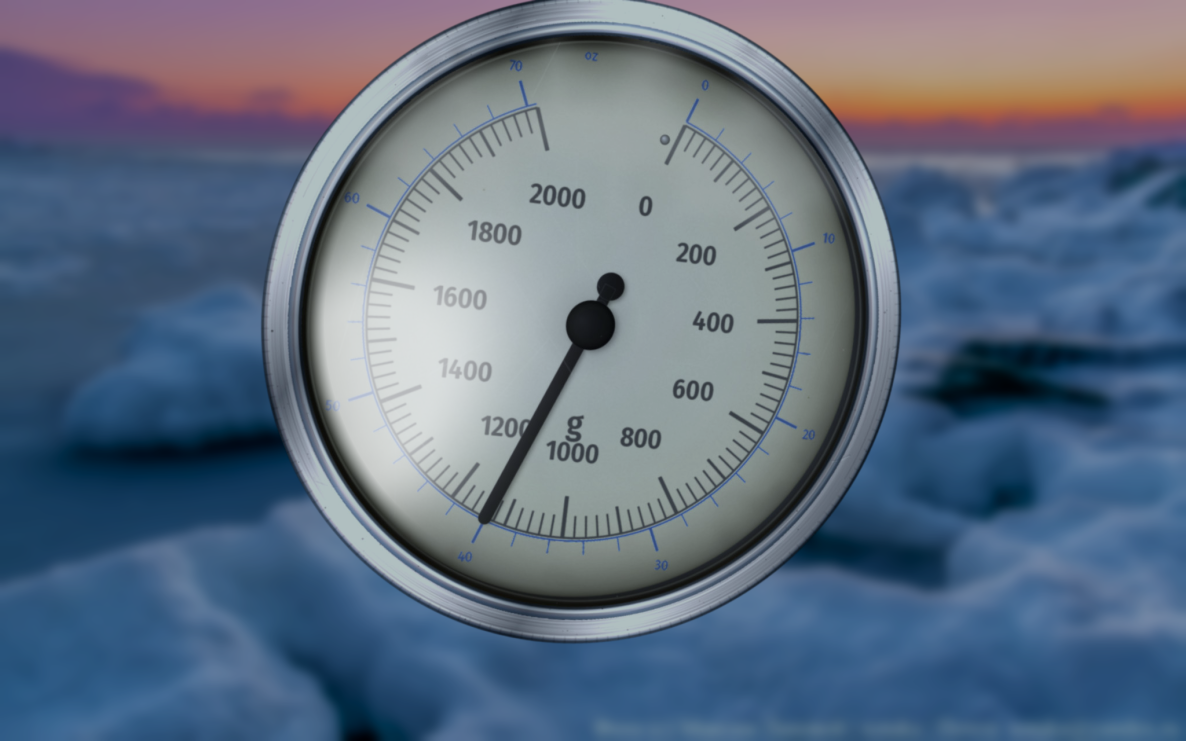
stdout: {"value": 1140, "unit": "g"}
